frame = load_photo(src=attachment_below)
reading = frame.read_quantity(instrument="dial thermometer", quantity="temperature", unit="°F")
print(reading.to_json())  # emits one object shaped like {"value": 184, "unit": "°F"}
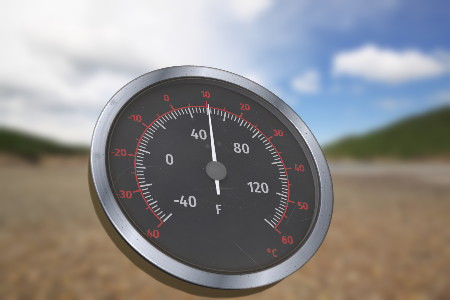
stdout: {"value": 50, "unit": "°F"}
